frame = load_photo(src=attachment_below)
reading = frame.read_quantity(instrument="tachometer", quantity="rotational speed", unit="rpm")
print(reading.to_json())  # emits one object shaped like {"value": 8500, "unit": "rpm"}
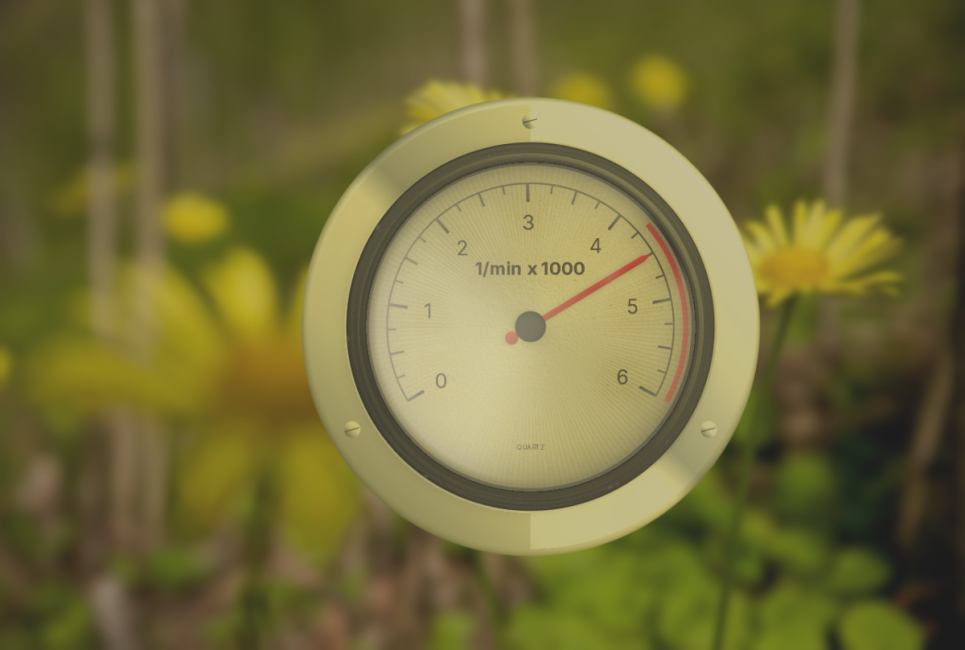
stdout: {"value": 4500, "unit": "rpm"}
